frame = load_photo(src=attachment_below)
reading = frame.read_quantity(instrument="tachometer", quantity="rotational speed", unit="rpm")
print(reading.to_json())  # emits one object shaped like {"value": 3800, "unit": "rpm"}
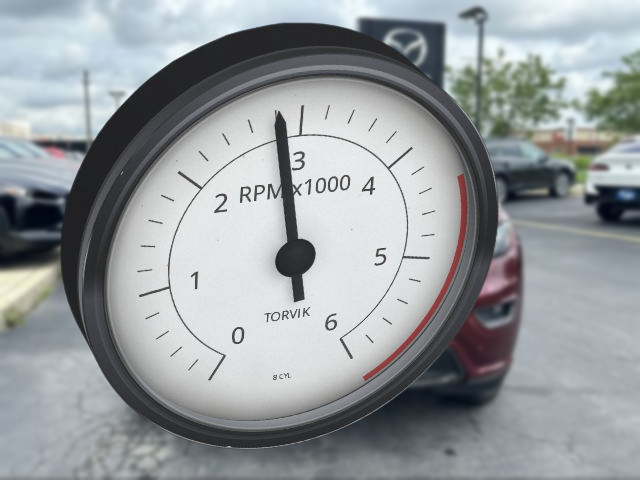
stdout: {"value": 2800, "unit": "rpm"}
